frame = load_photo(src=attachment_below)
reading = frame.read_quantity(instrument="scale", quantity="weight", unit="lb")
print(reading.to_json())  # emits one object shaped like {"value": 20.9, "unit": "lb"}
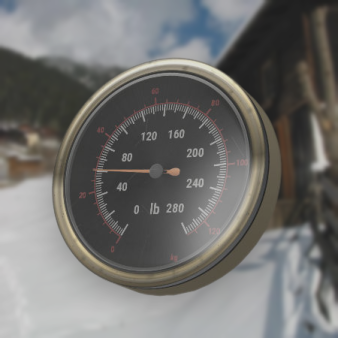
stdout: {"value": 60, "unit": "lb"}
